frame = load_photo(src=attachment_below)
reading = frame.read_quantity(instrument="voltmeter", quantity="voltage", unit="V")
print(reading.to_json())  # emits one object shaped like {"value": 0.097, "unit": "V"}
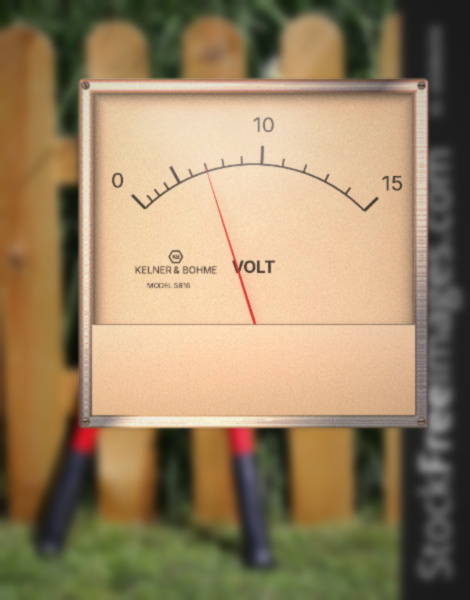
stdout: {"value": 7, "unit": "V"}
